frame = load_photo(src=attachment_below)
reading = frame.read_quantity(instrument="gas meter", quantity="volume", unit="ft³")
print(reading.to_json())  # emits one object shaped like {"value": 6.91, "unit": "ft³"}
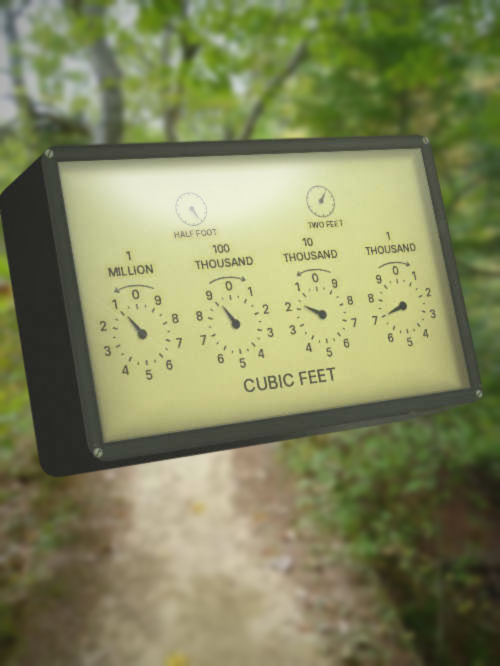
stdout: {"value": 91700, "unit": "ft³"}
